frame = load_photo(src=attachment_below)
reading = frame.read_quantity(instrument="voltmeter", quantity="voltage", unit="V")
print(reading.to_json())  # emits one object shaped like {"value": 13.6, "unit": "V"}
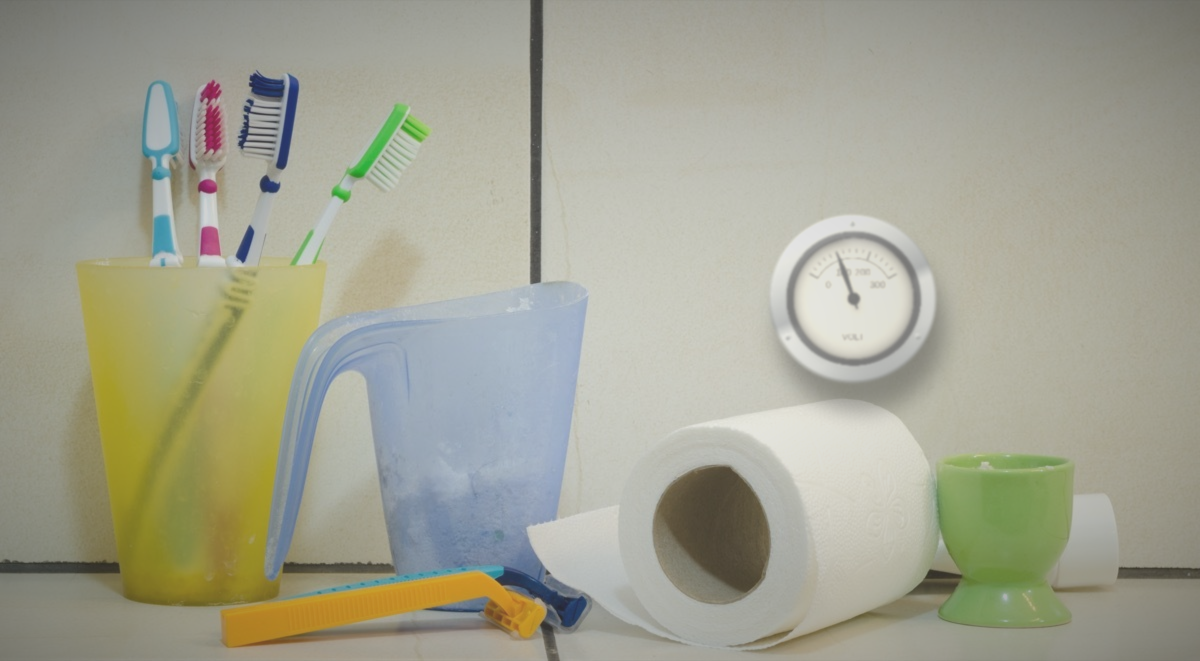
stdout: {"value": 100, "unit": "V"}
